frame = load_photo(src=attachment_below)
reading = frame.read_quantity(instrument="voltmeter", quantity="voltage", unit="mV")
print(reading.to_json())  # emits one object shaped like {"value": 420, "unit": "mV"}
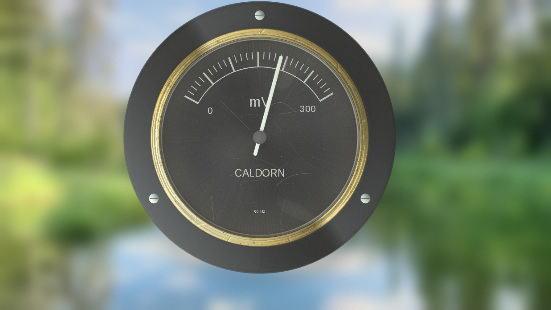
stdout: {"value": 190, "unit": "mV"}
